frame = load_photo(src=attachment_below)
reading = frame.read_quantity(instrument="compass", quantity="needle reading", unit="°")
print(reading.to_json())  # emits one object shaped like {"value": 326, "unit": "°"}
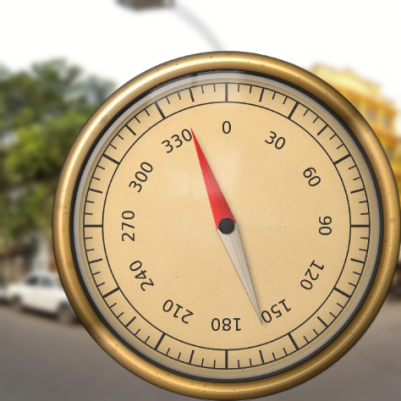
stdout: {"value": 340, "unit": "°"}
